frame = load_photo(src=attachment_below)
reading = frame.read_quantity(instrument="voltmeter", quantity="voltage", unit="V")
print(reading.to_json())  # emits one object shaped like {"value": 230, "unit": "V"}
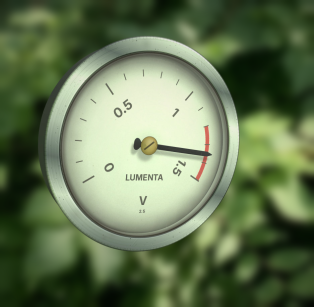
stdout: {"value": 1.35, "unit": "V"}
